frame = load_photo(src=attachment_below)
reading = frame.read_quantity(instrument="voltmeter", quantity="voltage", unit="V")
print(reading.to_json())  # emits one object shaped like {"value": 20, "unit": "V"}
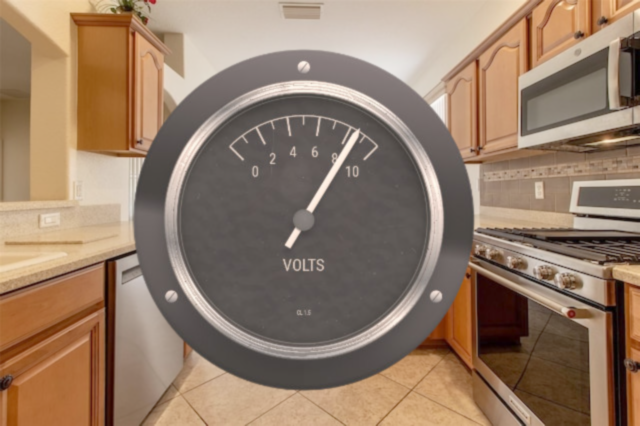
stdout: {"value": 8.5, "unit": "V"}
